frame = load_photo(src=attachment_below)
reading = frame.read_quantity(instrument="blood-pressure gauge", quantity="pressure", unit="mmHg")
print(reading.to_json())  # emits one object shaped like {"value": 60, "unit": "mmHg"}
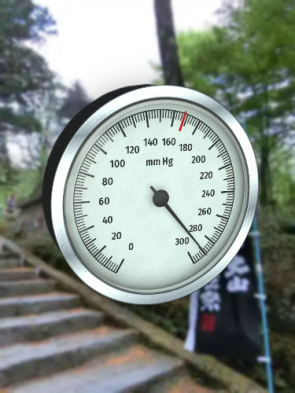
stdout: {"value": 290, "unit": "mmHg"}
